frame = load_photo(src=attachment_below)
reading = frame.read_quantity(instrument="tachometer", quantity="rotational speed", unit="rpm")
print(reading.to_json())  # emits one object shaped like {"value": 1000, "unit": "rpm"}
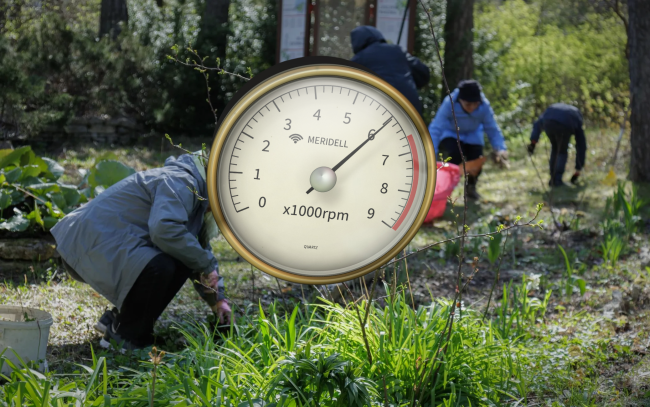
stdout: {"value": 6000, "unit": "rpm"}
